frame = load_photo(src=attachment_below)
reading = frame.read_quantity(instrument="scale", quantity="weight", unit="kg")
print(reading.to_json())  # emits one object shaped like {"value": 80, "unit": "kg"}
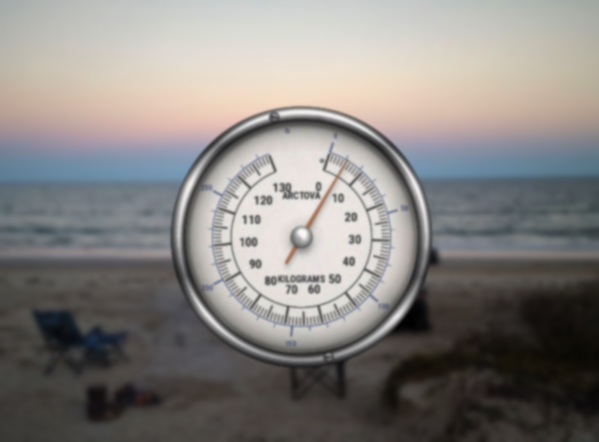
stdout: {"value": 5, "unit": "kg"}
